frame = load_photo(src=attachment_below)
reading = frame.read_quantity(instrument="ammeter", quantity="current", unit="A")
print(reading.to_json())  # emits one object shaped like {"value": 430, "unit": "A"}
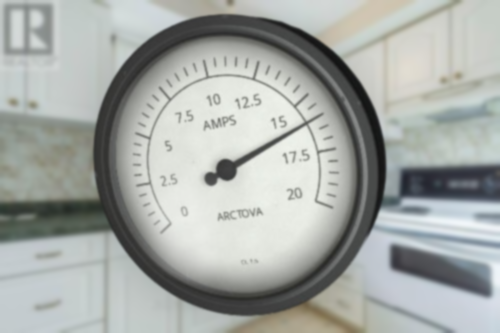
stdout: {"value": 16, "unit": "A"}
